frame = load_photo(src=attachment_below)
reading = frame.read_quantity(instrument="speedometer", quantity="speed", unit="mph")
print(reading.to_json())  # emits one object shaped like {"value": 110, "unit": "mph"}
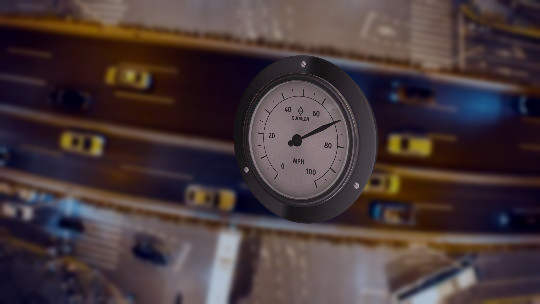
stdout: {"value": 70, "unit": "mph"}
